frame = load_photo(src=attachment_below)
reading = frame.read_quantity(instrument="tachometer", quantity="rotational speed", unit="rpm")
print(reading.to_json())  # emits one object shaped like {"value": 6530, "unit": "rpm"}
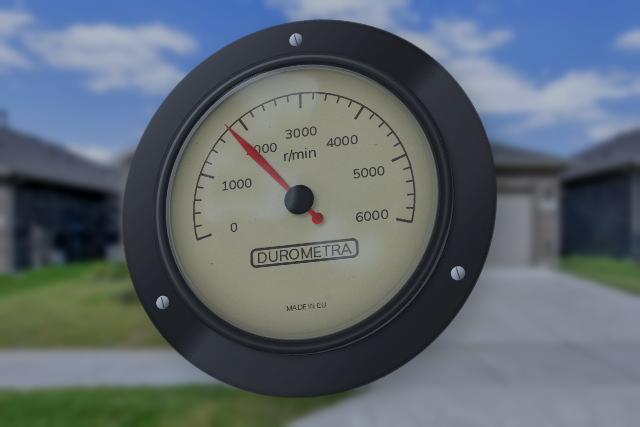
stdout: {"value": 1800, "unit": "rpm"}
